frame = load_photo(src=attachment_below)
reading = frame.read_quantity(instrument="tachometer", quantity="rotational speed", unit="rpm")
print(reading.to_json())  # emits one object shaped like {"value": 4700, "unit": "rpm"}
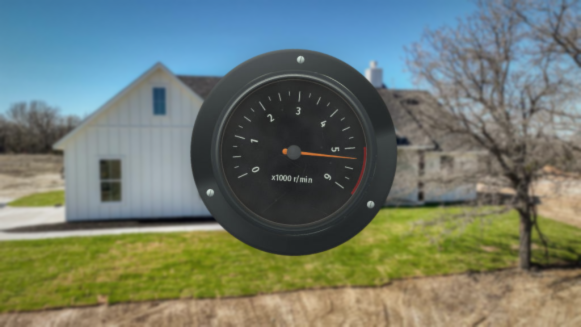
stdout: {"value": 5250, "unit": "rpm"}
